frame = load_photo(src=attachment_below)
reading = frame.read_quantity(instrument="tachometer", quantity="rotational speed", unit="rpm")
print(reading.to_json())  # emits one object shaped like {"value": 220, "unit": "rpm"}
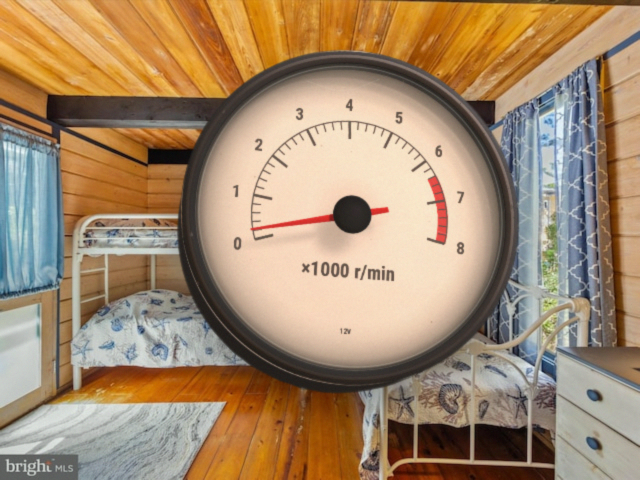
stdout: {"value": 200, "unit": "rpm"}
